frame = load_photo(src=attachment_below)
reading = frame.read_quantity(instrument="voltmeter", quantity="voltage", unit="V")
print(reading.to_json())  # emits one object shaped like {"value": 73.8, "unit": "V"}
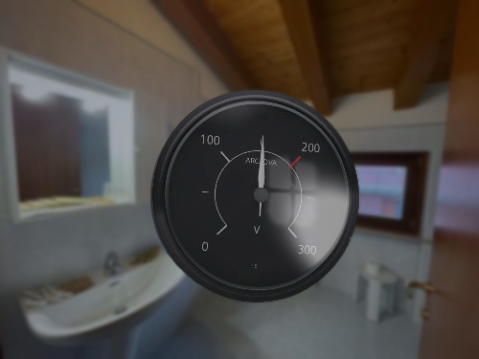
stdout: {"value": 150, "unit": "V"}
